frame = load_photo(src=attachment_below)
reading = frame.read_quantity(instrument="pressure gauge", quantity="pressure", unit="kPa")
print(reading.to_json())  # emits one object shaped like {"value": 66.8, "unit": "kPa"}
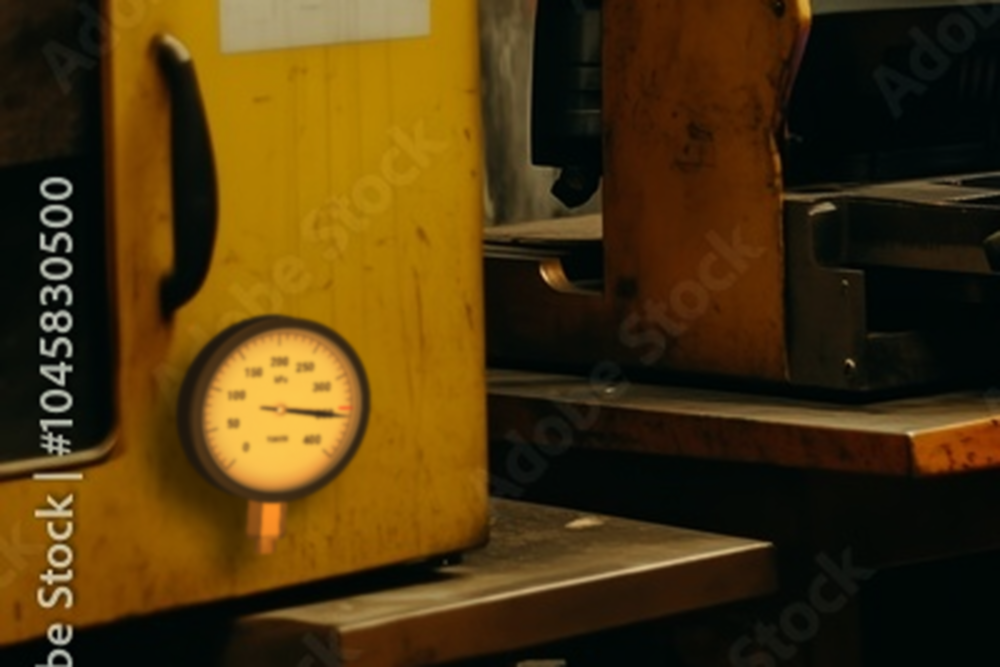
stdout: {"value": 350, "unit": "kPa"}
